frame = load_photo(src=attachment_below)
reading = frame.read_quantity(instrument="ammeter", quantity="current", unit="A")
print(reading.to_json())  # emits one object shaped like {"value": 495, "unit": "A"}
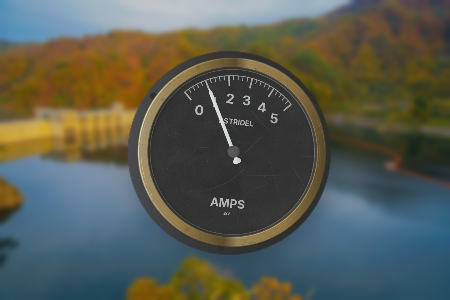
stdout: {"value": 1, "unit": "A"}
